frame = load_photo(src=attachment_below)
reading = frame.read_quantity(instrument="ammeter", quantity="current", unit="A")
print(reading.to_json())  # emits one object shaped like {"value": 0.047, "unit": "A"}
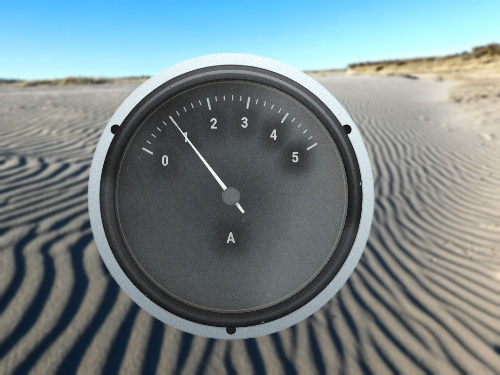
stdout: {"value": 1, "unit": "A"}
